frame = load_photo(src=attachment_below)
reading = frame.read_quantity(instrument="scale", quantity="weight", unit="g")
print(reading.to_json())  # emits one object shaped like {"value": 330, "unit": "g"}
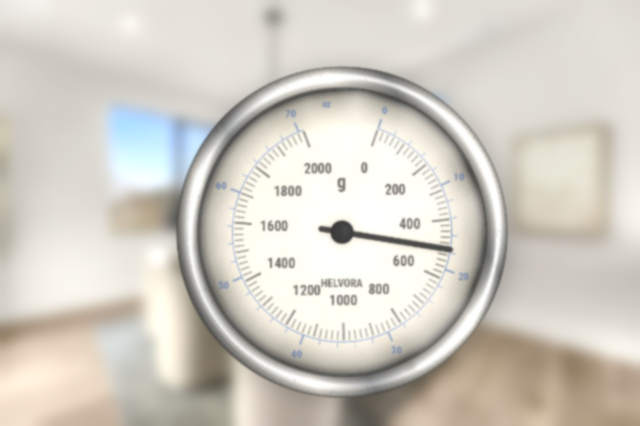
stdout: {"value": 500, "unit": "g"}
